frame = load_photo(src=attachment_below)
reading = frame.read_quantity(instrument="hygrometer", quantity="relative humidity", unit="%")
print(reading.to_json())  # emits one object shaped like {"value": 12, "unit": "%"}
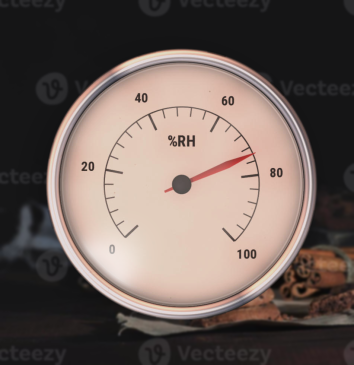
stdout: {"value": 74, "unit": "%"}
